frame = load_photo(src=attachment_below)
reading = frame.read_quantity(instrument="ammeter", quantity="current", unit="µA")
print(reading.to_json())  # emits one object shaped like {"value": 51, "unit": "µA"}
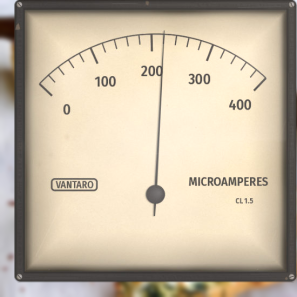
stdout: {"value": 220, "unit": "µA"}
